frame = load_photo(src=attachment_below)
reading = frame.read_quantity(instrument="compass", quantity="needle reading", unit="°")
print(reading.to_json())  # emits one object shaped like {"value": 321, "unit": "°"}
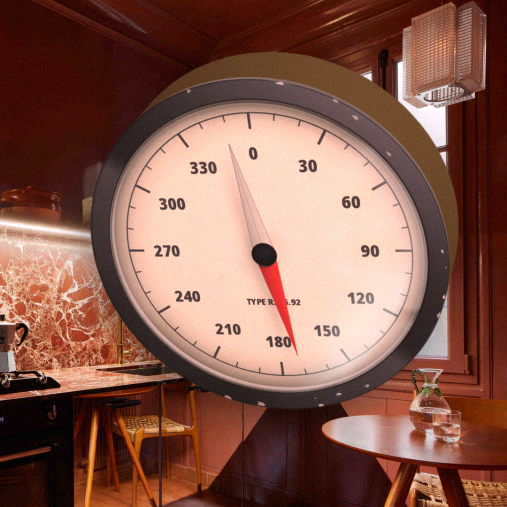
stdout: {"value": 170, "unit": "°"}
